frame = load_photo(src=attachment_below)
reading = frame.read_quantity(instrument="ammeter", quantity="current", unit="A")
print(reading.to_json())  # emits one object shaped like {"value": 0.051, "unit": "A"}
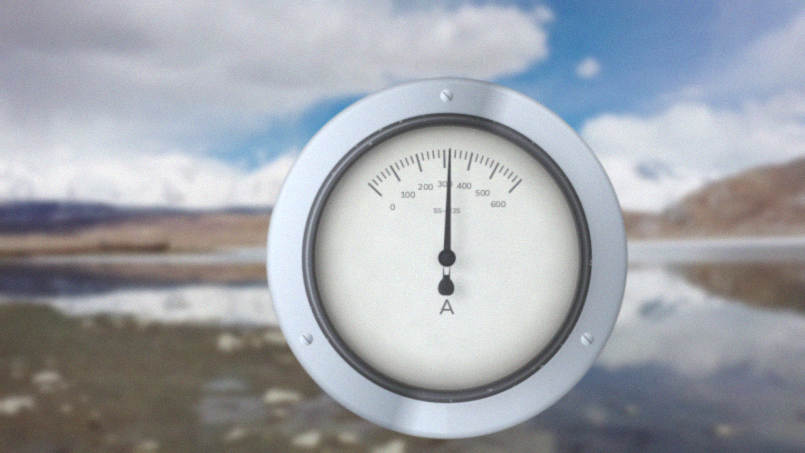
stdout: {"value": 320, "unit": "A"}
